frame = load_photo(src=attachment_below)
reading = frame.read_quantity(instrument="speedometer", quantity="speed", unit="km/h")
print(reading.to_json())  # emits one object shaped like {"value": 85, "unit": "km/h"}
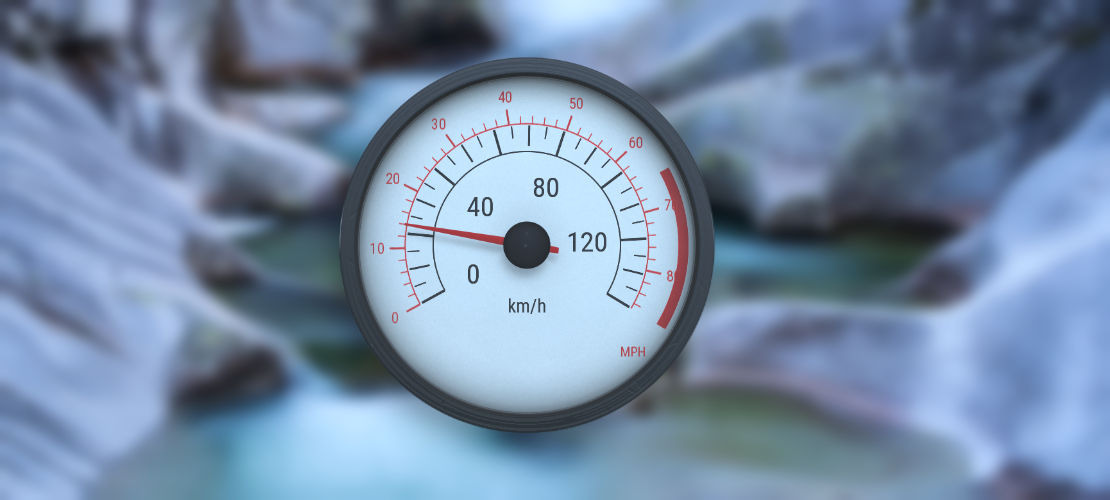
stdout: {"value": 22.5, "unit": "km/h"}
